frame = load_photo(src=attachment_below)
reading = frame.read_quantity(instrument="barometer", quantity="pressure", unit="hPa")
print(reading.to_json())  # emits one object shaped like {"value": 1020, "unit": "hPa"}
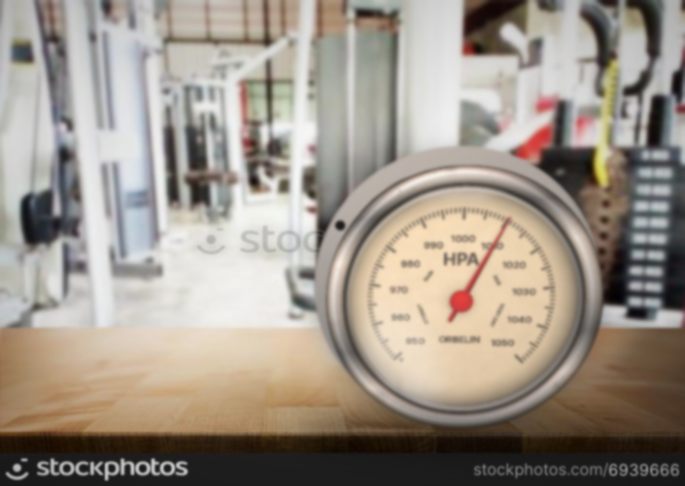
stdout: {"value": 1010, "unit": "hPa"}
